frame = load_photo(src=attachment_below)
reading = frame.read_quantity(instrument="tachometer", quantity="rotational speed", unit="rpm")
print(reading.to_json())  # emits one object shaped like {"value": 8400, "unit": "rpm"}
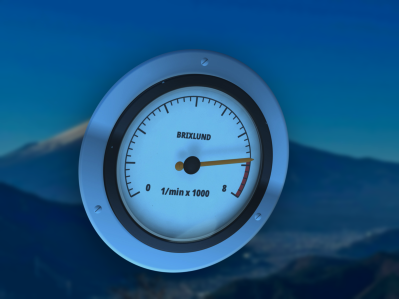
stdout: {"value": 6800, "unit": "rpm"}
